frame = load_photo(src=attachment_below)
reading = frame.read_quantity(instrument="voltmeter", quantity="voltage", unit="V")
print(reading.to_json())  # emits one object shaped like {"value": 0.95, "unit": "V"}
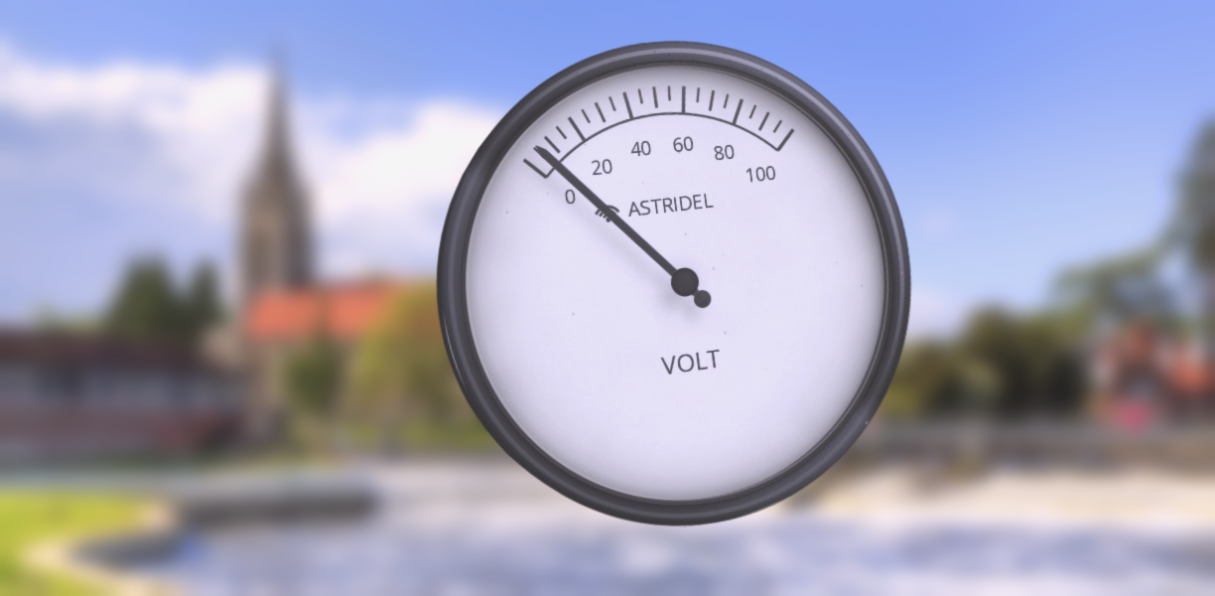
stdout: {"value": 5, "unit": "V"}
